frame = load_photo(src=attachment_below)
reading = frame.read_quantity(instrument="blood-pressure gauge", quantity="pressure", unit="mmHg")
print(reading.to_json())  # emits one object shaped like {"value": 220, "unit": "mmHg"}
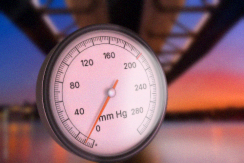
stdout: {"value": 10, "unit": "mmHg"}
